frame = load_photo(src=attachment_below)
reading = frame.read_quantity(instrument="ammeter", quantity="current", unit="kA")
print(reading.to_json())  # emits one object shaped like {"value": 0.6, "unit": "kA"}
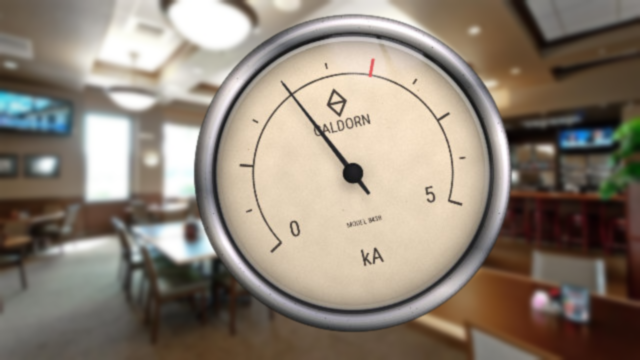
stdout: {"value": 2, "unit": "kA"}
